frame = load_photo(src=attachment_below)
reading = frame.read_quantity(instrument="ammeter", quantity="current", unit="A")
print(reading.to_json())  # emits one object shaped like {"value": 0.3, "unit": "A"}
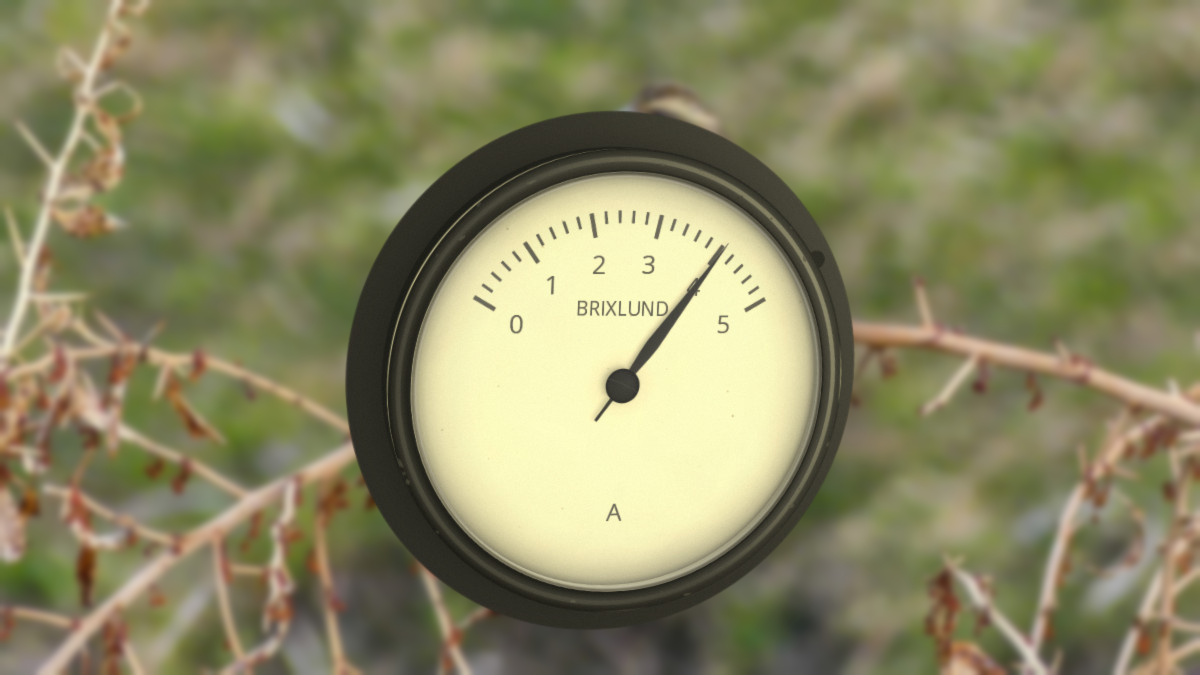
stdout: {"value": 4, "unit": "A"}
